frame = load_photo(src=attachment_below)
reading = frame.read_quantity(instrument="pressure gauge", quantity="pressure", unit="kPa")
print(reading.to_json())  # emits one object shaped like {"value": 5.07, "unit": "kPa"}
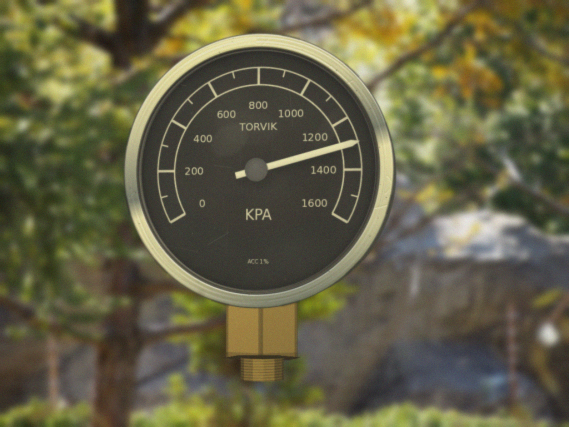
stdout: {"value": 1300, "unit": "kPa"}
